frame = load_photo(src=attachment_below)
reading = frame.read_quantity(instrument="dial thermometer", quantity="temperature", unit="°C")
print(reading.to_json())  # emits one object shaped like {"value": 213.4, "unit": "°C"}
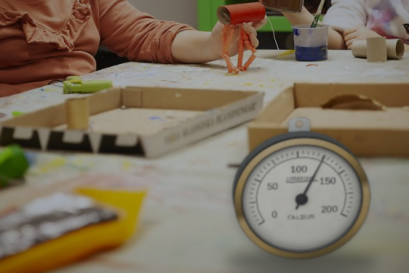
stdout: {"value": 125, "unit": "°C"}
